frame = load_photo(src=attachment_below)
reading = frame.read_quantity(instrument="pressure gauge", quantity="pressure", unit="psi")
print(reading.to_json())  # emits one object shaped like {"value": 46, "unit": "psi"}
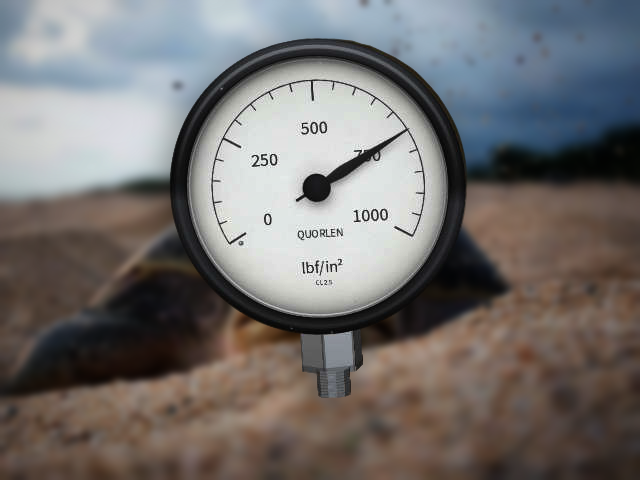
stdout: {"value": 750, "unit": "psi"}
